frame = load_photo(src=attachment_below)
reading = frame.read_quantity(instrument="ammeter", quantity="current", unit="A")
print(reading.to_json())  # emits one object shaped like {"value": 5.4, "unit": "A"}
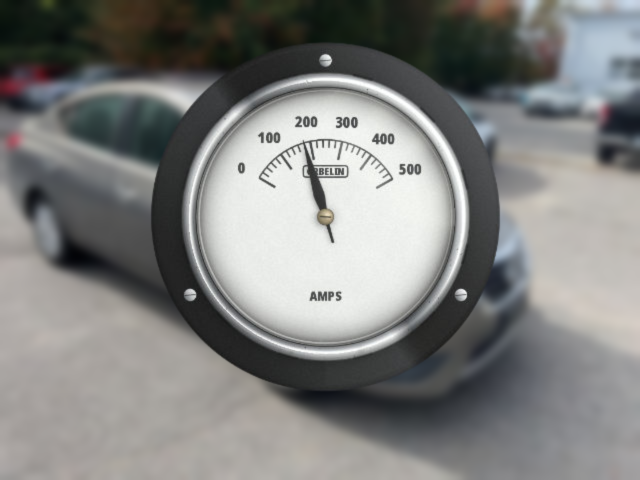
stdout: {"value": 180, "unit": "A"}
